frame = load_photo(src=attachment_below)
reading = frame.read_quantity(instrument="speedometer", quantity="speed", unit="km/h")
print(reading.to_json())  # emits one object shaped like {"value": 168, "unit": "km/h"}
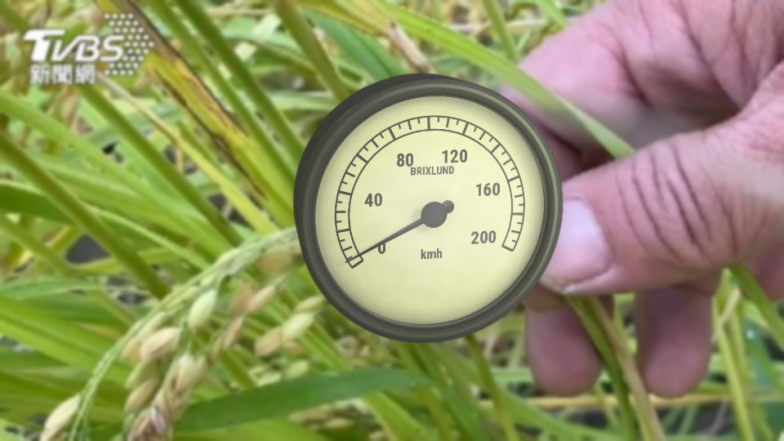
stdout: {"value": 5, "unit": "km/h"}
